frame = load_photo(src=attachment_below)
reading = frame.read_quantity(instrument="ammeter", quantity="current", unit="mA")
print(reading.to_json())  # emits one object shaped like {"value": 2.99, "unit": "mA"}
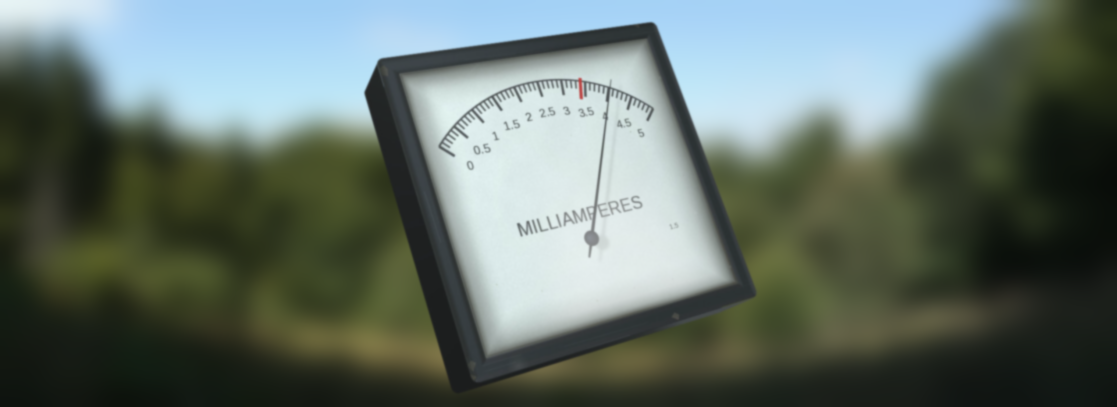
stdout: {"value": 4, "unit": "mA"}
